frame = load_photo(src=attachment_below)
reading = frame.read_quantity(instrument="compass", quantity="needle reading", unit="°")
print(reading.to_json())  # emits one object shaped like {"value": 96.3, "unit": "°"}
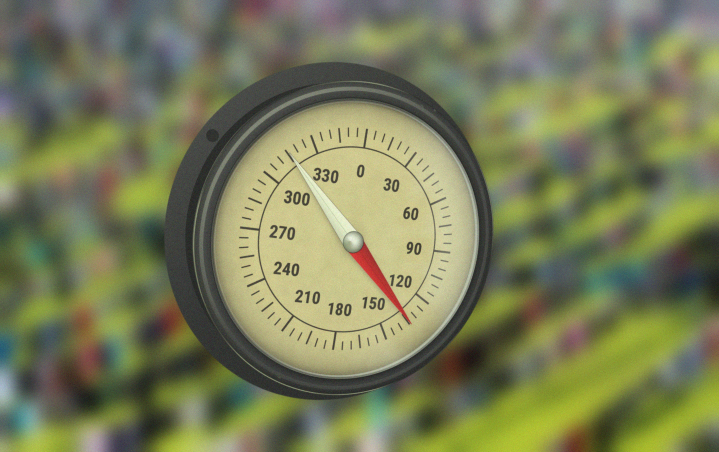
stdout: {"value": 135, "unit": "°"}
